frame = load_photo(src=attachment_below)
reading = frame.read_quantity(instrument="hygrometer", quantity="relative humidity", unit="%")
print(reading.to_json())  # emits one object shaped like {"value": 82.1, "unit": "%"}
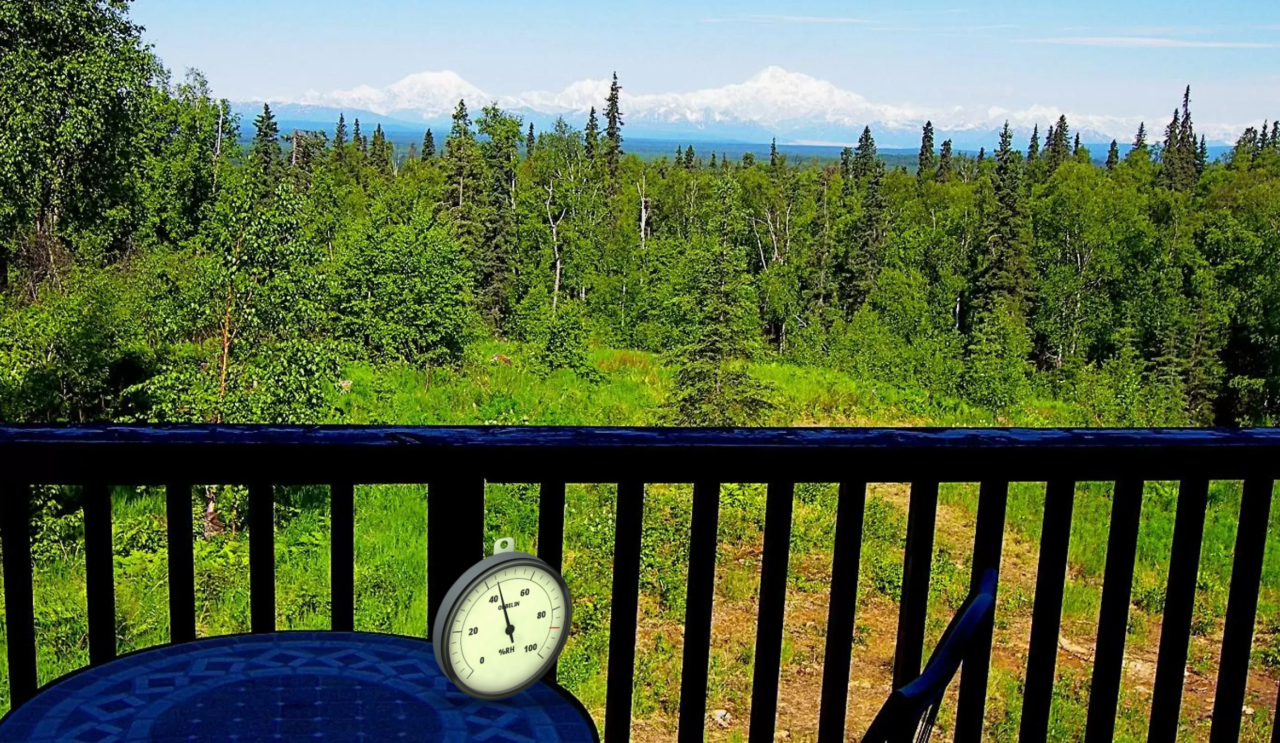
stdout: {"value": 44, "unit": "%"}
